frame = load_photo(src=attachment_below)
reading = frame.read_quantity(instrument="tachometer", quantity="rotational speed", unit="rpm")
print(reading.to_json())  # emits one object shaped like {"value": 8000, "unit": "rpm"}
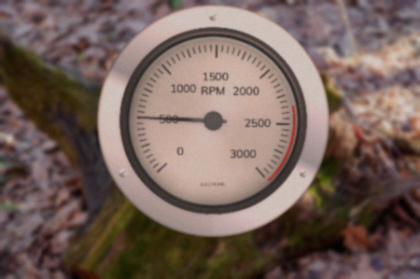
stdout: {"value": 500, "unit": "rpm"}
